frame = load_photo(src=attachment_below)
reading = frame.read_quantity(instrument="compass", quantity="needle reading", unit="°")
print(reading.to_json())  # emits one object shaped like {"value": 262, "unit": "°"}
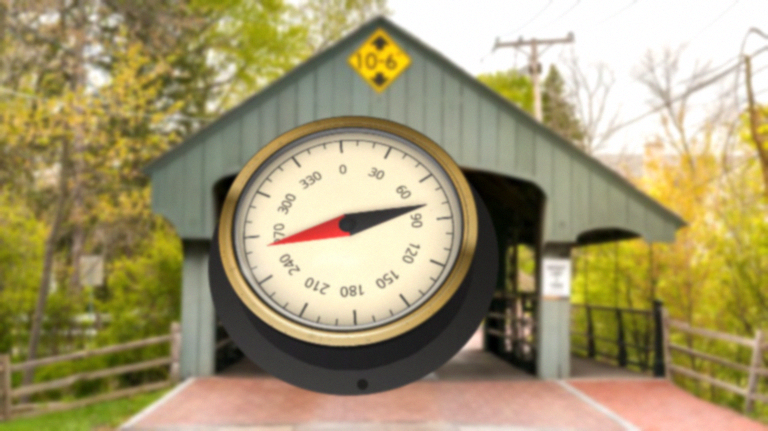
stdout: {"value": 260, "unit": "°"}
